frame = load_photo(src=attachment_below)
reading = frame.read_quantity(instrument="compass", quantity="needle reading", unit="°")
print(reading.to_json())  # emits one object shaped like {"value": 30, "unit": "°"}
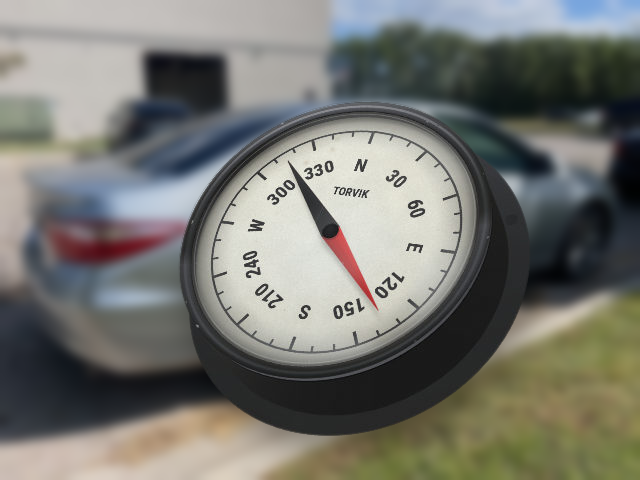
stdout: {"value": 135, "unit": "°"}
